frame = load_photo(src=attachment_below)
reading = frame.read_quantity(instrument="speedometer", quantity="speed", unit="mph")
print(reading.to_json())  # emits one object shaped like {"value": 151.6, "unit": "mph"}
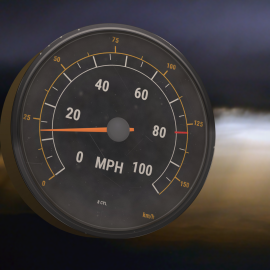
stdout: {"value": 12.5, "unit": "mph"}
